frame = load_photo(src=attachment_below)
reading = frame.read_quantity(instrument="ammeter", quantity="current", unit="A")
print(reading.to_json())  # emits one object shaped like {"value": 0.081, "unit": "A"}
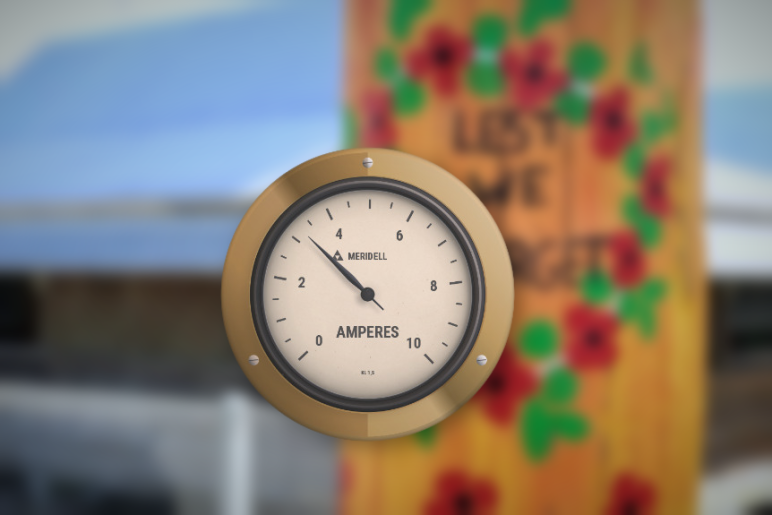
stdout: {"value": 3.25, "unit": "A"}
